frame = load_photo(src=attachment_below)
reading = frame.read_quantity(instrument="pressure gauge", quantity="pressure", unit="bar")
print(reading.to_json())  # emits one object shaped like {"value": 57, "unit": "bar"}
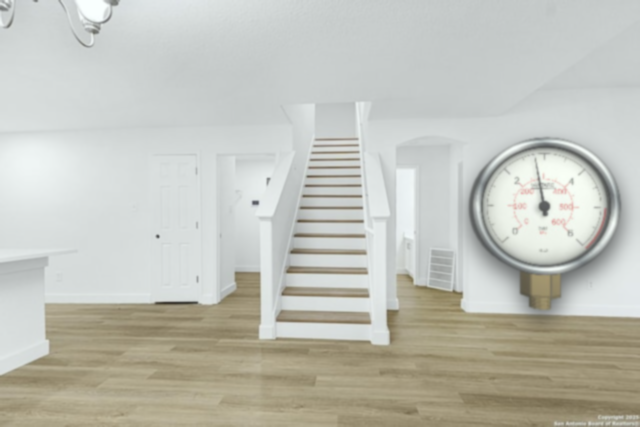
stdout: {"value": 2.75, "unit": "bar"}
